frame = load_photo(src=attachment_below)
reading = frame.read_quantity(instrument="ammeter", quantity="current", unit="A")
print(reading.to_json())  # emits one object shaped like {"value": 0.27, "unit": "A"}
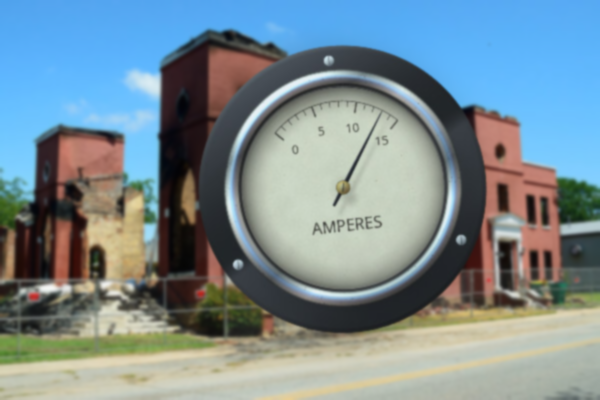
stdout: {"value": 13, "unit": "A"}
